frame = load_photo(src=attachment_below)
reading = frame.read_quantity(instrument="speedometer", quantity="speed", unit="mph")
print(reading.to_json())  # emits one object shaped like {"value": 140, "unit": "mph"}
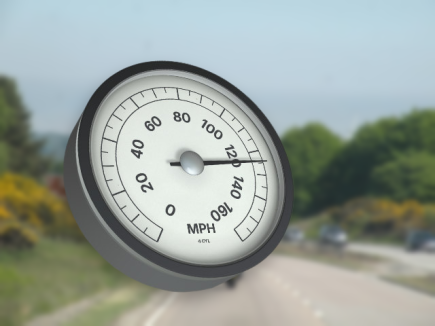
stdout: {"value": 125, "unit": "mph"}
